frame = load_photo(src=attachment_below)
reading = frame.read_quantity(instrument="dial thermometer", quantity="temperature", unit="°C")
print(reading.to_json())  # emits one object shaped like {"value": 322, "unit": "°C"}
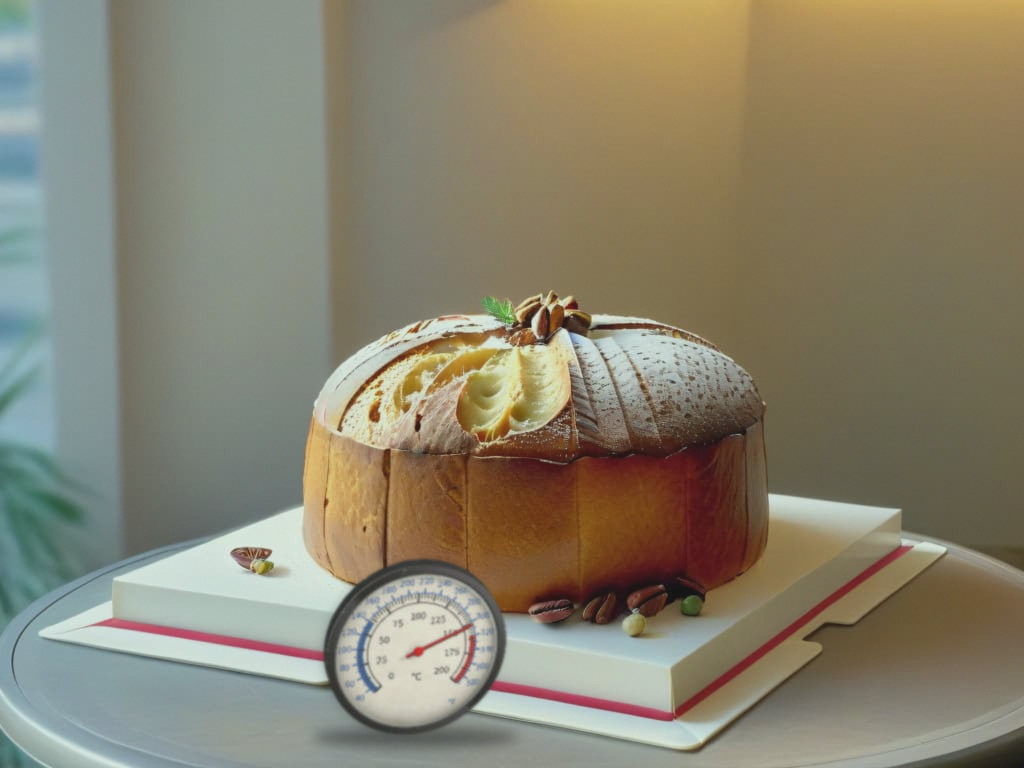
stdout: {"value": 150, "unit": "°C"}
